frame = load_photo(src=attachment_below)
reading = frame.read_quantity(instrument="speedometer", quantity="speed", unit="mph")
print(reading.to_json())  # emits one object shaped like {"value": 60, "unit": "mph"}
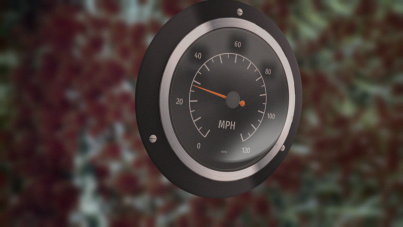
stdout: {"value": 27.5, "unit": "mph"}
